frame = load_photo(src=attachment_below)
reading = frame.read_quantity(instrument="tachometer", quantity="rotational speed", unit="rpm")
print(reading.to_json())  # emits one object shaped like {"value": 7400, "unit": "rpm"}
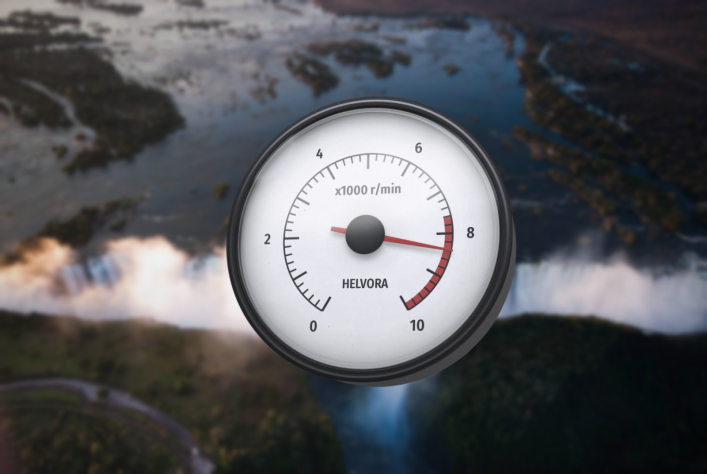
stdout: {"value": 8400, "unit": "rpm"}
